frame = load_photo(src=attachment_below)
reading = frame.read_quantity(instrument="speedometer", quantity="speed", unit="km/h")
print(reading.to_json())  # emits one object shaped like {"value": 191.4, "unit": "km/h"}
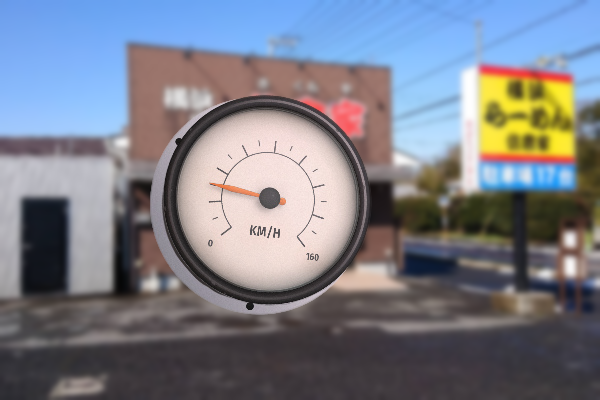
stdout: {"value": 30, "unit": "km/h"}
